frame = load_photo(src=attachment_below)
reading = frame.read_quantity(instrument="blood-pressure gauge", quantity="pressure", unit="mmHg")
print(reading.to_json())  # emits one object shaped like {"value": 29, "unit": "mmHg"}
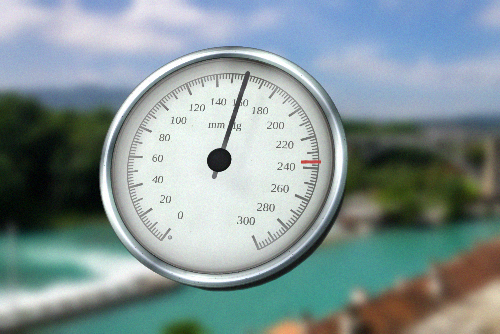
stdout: {"value": 160, "unit": "mmHg"}
